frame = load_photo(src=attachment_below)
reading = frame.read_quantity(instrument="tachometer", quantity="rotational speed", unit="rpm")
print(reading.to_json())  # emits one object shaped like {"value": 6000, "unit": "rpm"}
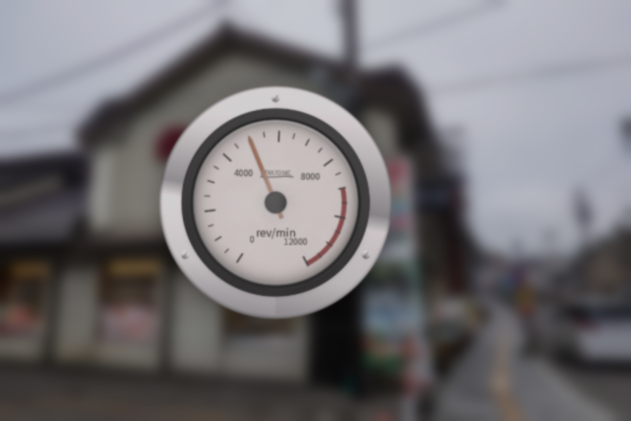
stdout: {"value": 5000, "unit": "rpm"}
